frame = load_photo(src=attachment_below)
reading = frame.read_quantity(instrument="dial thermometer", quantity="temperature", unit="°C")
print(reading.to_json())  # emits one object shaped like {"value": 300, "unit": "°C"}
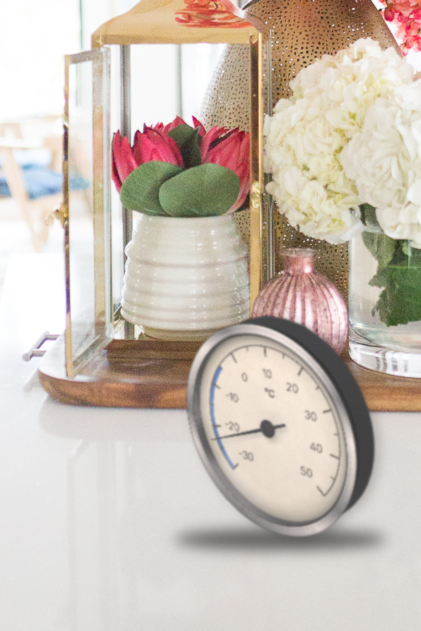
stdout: {"value": -22.5, "unit": "°C"}
